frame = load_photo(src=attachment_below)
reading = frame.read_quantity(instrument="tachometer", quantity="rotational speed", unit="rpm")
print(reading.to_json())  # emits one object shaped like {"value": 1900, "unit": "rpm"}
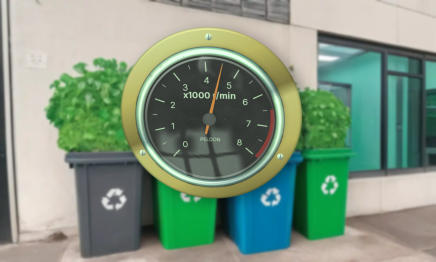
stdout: {"value": 4500, "unit": "rpm"}
